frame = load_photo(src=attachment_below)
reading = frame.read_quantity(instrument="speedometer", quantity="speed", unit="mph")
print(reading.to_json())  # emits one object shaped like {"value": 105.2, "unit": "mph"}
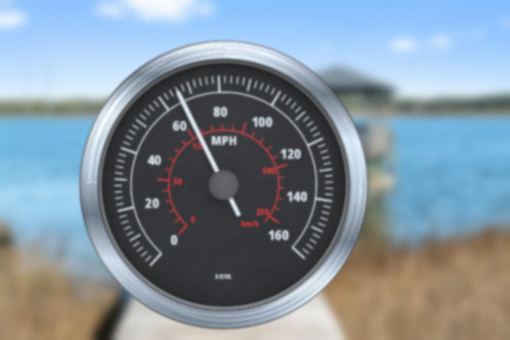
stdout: {"value": 66, "unit": "mph"}
